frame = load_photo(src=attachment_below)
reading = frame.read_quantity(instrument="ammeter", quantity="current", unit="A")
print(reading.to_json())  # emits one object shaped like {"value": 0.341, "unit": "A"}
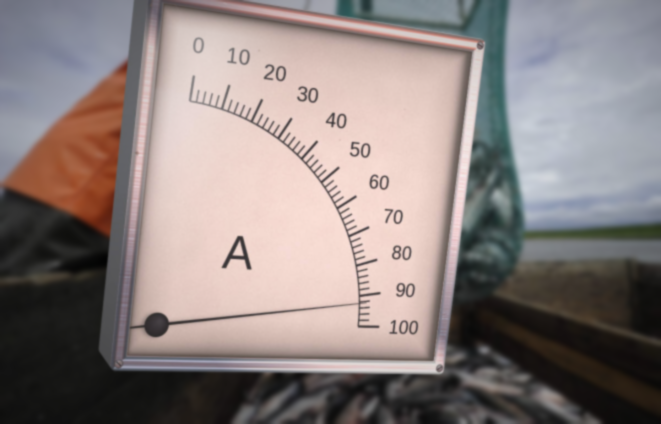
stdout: {"value": 92, "unit": "A"}
